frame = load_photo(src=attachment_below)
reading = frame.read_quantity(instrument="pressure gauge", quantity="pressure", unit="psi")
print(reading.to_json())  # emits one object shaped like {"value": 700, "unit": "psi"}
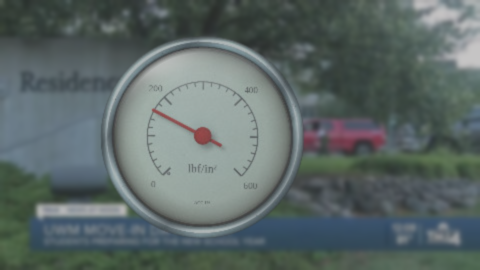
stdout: {"value": 160, "unit": "psi"}
